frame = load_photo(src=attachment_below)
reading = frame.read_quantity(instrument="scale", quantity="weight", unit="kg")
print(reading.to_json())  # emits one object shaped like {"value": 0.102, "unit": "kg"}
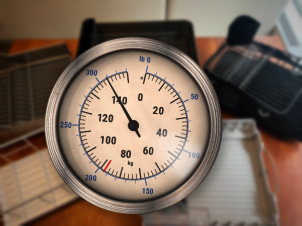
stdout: {"value": 140, "unit": "kg"}
